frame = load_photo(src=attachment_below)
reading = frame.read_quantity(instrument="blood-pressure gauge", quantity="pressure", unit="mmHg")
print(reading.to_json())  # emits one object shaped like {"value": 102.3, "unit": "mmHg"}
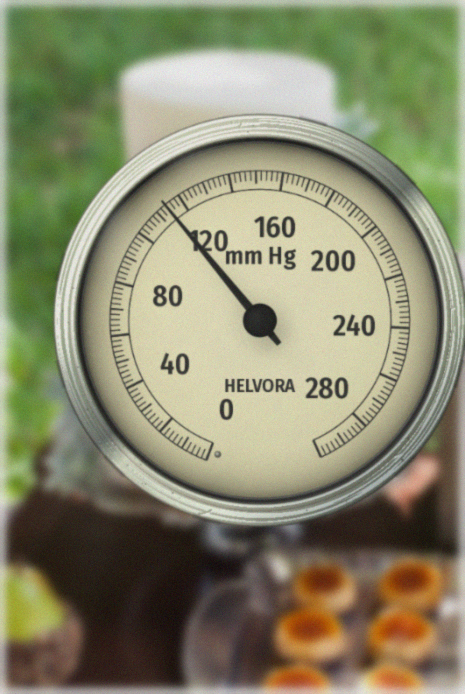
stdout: {"value": 114, "unit": "mmHg"}
